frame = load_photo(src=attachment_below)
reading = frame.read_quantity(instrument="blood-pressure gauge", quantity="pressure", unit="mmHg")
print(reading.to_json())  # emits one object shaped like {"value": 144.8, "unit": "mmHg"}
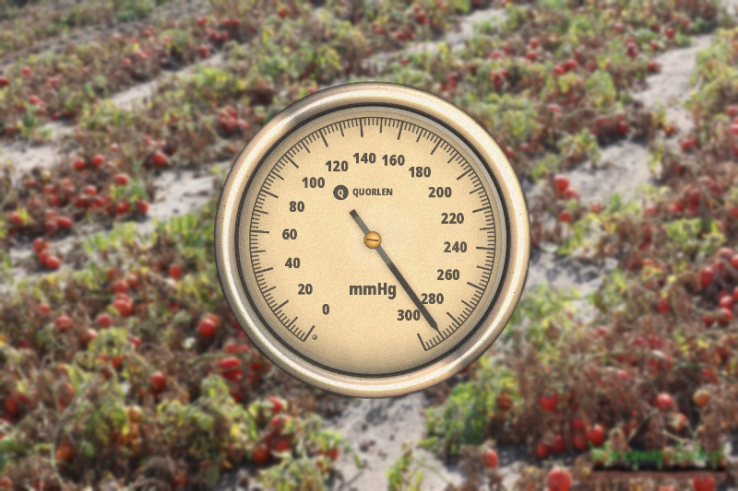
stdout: {"value": 290, "unit": "mmHg"}
